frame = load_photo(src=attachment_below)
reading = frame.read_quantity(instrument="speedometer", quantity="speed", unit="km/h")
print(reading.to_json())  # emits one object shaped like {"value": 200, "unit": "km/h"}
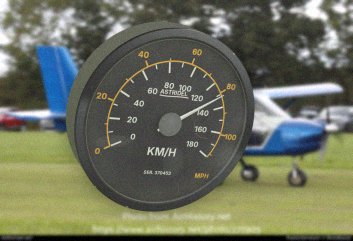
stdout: {"value": 130, "unit": "km/h"}
